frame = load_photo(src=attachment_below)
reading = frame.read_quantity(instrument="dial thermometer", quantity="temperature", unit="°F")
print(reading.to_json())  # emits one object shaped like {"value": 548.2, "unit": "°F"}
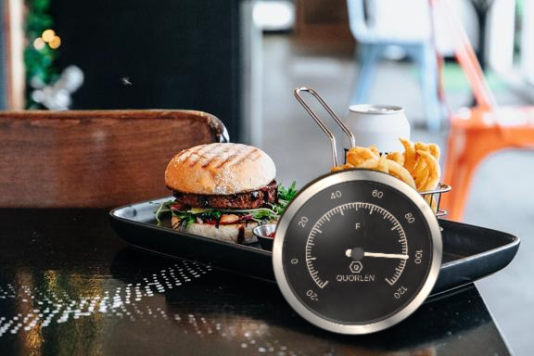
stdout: {"value": 100, "unit": "°F"}
